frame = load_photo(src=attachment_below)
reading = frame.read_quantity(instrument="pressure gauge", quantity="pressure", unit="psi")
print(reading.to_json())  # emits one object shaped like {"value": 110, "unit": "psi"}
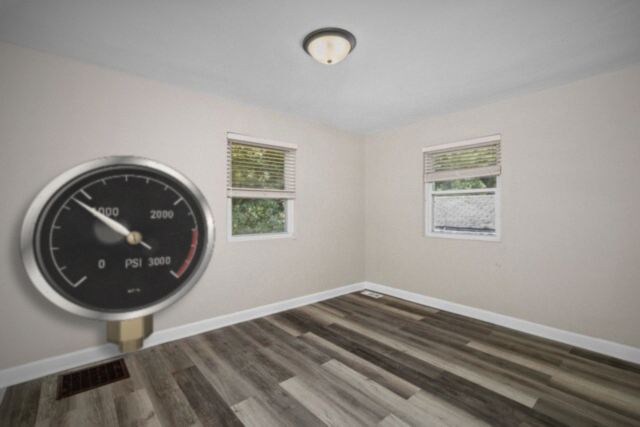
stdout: {"value": 900, "unit": "psi"}
